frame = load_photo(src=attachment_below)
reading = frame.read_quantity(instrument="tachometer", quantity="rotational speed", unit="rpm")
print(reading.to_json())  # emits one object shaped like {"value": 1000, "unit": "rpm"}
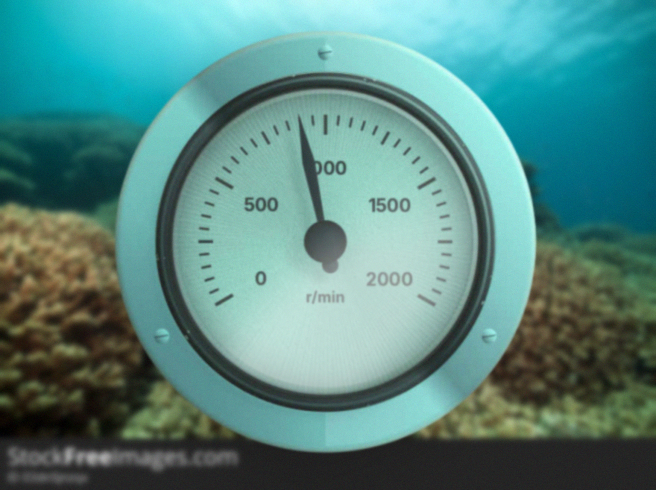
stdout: {"value": 900, "unit": "rpm"}
